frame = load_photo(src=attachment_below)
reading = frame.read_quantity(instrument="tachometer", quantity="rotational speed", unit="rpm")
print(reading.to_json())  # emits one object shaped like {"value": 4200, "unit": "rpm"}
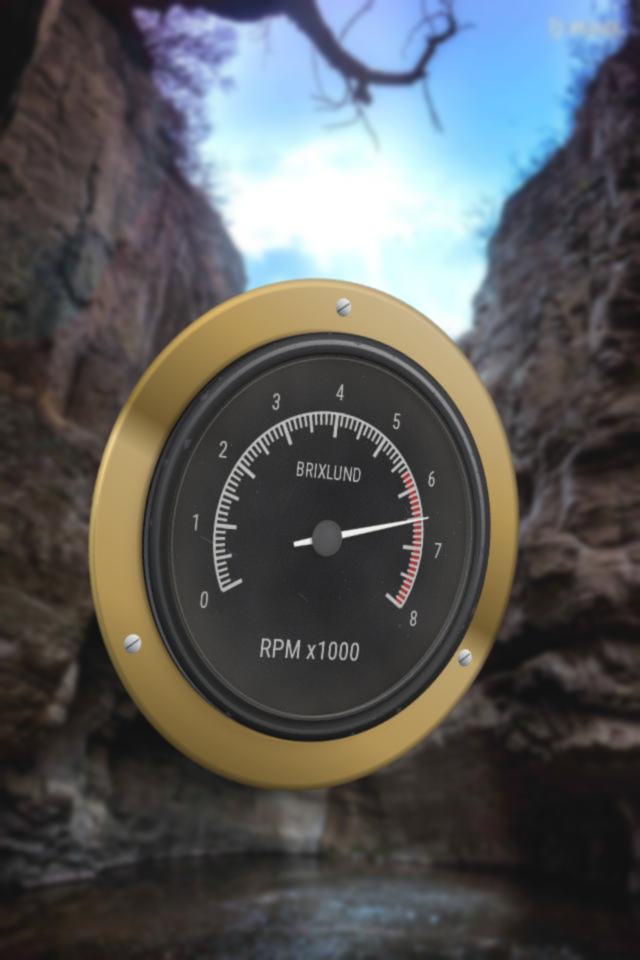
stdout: {"value": 6500, "unit": "rpm"}
